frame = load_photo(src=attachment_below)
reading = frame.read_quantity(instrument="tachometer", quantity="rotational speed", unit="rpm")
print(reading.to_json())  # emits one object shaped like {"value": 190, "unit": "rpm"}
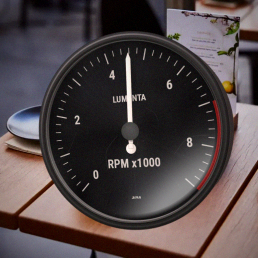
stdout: {"value": 4600, "unit": "rpm"}
